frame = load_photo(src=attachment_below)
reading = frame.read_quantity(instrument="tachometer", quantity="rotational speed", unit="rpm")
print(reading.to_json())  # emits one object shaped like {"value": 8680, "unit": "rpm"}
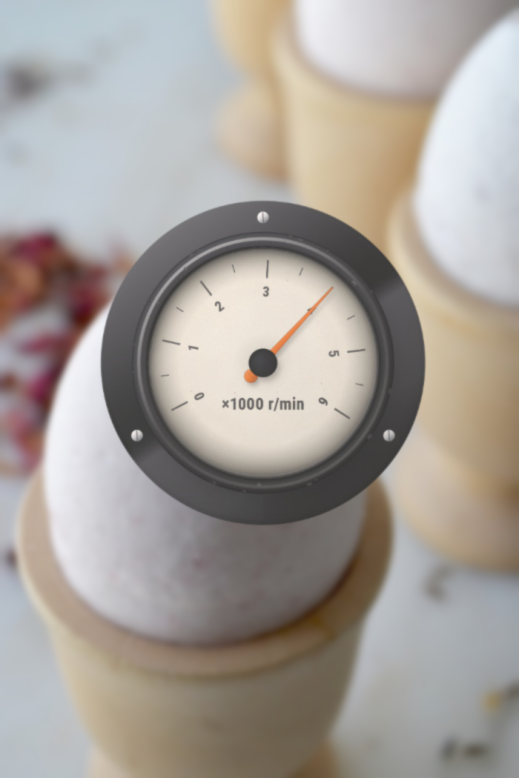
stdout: {"value": 4000, "unit": "rpm"}
